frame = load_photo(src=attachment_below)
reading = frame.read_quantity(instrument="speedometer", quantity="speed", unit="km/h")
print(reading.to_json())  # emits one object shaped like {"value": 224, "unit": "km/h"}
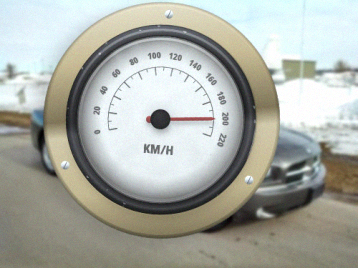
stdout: {"value": 200, "unit": "km/h"}
